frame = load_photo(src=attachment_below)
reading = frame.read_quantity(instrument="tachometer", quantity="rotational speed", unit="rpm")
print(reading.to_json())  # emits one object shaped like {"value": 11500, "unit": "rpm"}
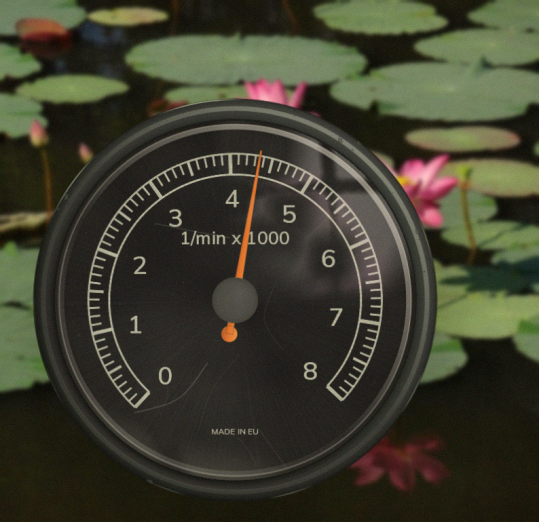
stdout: {"value": 4350, "unit": "rpm"}
